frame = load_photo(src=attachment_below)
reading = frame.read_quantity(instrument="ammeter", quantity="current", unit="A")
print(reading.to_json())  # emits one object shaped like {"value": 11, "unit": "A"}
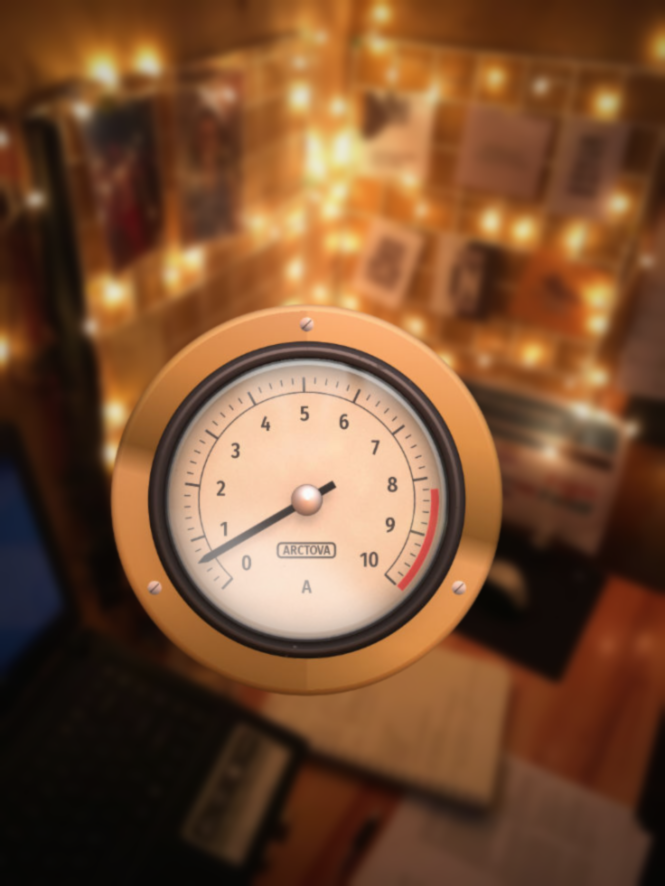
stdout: {"value": 0.6, "unit": "A"}
